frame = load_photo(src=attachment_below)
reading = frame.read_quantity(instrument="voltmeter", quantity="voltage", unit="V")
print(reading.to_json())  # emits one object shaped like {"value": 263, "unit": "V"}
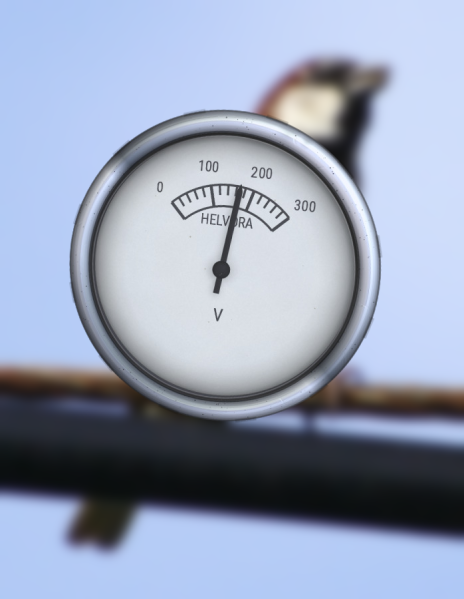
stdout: {"value": 170, "unit": "V"}
